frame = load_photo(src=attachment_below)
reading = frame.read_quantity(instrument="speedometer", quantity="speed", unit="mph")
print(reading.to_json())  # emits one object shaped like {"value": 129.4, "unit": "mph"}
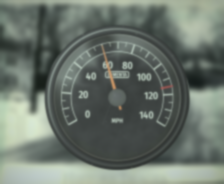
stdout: {"value": 60, "unit": "mph"}
